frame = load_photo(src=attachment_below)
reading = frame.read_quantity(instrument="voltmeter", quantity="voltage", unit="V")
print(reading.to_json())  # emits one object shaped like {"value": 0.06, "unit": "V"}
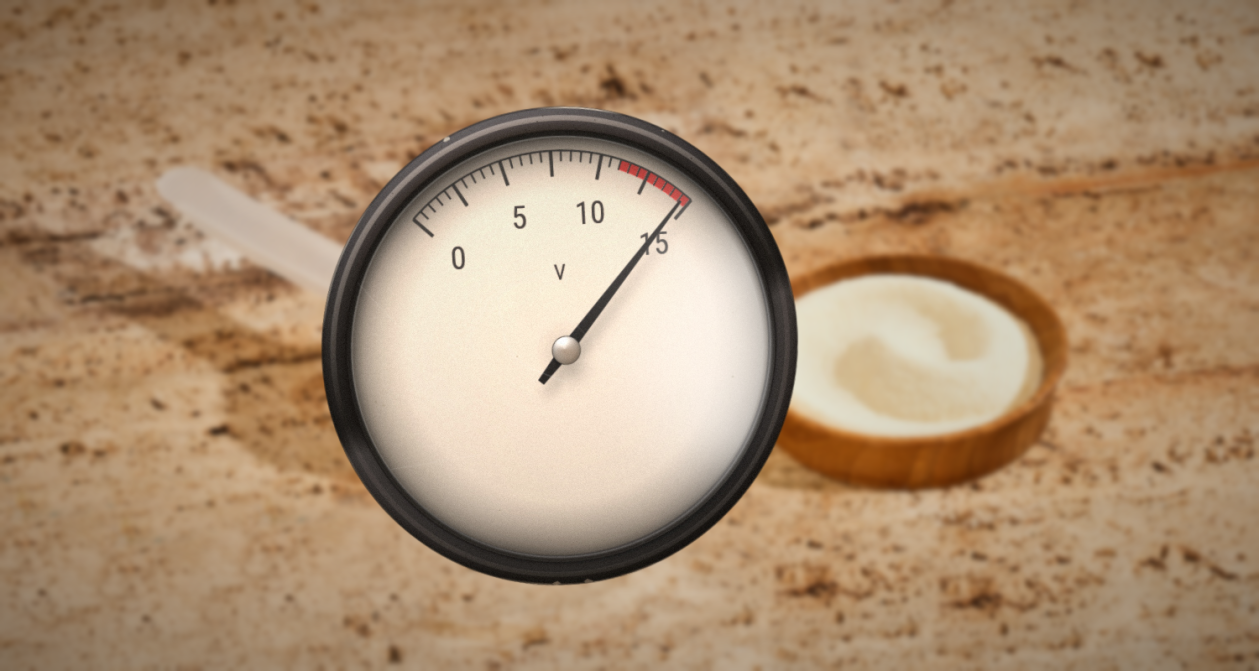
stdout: {"value": 14.5, "unit": "V"}
